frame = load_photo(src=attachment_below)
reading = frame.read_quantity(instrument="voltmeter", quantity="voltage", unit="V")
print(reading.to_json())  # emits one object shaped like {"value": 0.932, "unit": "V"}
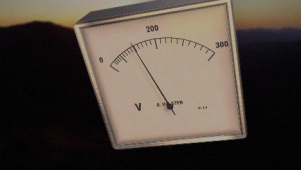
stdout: {"value": 150, "unit": "V"}
